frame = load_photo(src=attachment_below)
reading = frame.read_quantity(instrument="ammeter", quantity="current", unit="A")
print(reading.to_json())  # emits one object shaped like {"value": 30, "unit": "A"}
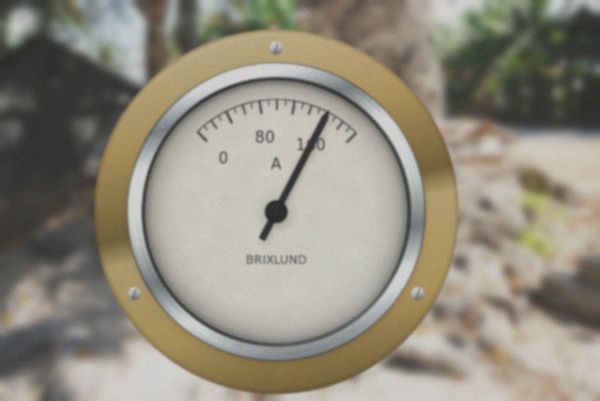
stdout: {"value": 160, "unit": "A"}
